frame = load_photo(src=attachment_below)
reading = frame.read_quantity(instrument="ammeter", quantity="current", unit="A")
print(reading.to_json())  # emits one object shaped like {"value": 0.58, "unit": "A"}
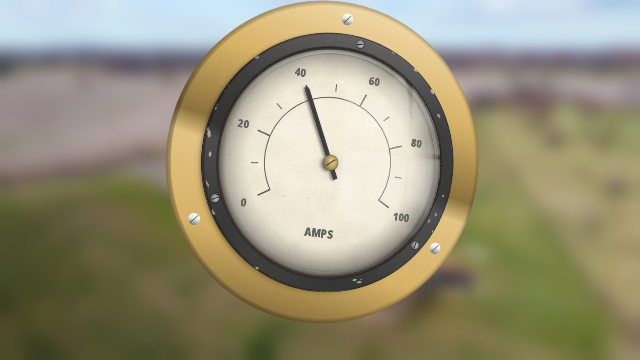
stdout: {"value": 40, "unit": "A"}
